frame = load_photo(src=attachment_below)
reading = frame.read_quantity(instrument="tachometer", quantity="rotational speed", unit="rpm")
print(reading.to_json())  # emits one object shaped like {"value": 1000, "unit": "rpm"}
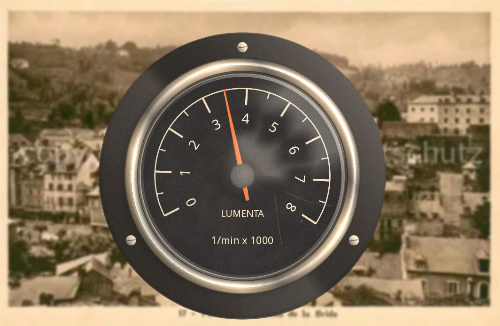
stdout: {"value": 3500, "unit": "rpm"}
